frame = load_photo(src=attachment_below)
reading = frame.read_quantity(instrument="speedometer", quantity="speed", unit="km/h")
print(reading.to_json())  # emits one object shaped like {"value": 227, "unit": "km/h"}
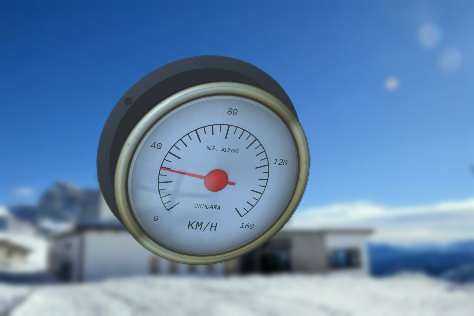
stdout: {"value": 30, "unit": "km/h"}
